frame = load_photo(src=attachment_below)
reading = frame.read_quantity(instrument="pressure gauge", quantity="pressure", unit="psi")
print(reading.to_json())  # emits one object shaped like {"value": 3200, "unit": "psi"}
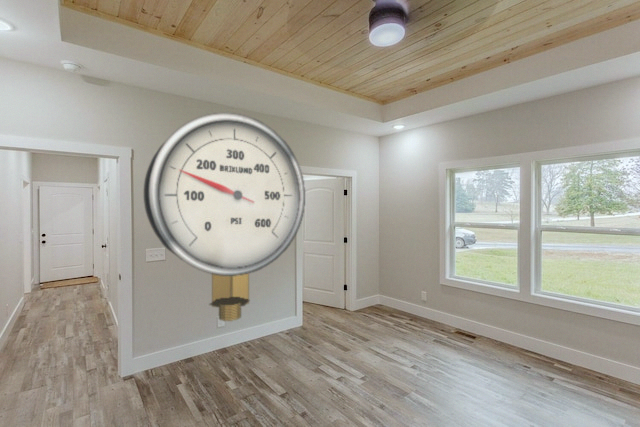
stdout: {"value": 150, "unit": "psi"}
